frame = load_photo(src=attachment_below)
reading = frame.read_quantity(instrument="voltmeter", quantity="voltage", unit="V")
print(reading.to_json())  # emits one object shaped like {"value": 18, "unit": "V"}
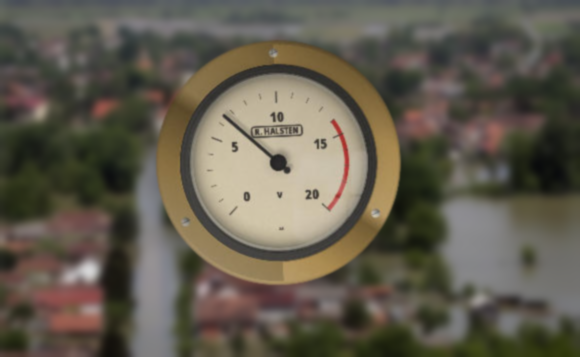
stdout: {"value": 6.5, "unit": "V"}
